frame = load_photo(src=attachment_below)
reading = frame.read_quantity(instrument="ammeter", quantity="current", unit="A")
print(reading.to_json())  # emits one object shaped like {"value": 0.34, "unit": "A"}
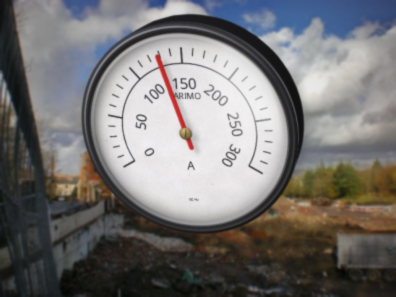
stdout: {"value": 130, "unit": "A"}
